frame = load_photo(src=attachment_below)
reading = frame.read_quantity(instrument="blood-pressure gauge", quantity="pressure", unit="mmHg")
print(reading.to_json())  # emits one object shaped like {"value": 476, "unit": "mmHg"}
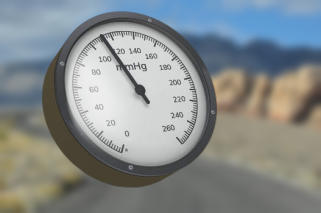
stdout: {"value": 110, "unit": "mmHg"}
